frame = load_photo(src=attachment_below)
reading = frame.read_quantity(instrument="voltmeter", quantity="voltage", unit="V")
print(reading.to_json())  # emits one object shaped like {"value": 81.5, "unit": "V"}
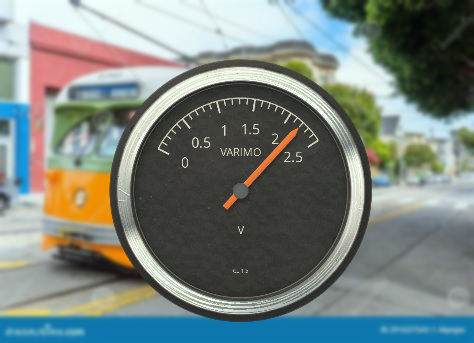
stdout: {"value": 2.2, "unit": "V"}
